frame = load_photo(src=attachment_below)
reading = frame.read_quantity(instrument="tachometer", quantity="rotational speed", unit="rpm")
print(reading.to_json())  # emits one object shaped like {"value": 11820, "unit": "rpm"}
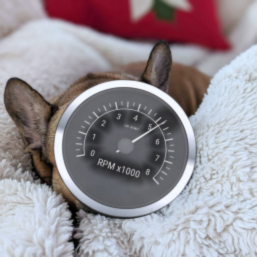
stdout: {"value": 5250, "unit": "rpm"}
